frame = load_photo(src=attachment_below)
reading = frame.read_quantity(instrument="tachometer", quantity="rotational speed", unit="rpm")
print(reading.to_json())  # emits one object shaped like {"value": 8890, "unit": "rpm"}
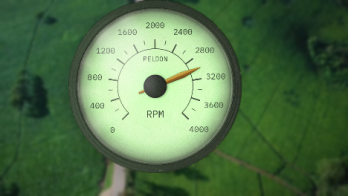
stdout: {"value": 3000, "unit": "rpm"}
